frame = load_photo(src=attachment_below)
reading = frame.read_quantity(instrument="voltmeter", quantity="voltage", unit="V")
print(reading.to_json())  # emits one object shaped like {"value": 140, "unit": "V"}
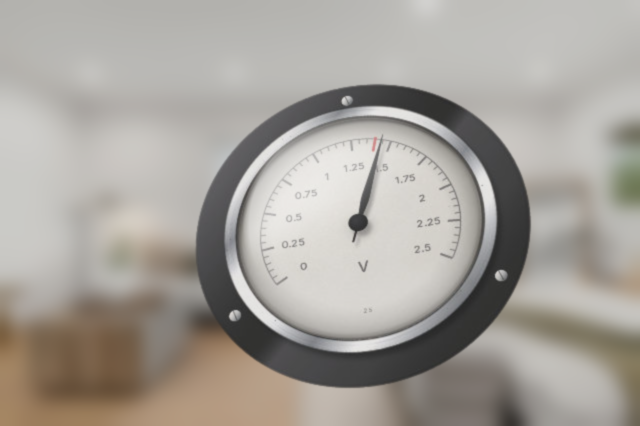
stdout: {"value": 1.45, "unit": "V"}
